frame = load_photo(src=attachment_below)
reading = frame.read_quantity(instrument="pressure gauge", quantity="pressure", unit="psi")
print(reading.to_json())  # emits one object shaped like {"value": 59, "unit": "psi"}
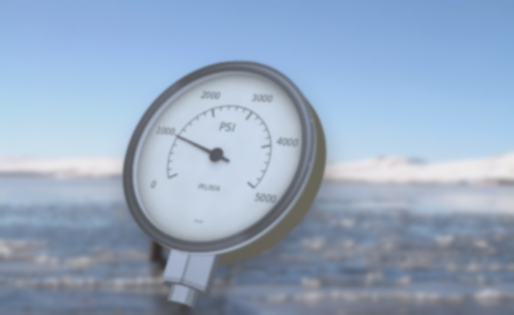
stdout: {"value": 1000, "unit": "psi"}
